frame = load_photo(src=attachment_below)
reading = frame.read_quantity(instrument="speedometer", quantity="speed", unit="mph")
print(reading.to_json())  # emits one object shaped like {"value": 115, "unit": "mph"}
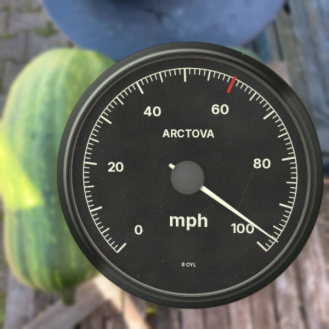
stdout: {"value": 97, "unit": "mph"}
